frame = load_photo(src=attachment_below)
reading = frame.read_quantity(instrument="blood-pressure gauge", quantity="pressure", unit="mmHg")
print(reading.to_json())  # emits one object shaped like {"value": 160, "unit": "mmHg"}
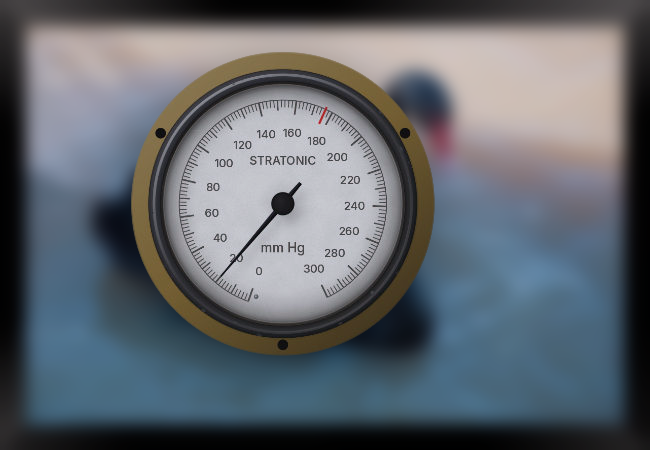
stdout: {"value": 20, "unit": "mmHg"}
